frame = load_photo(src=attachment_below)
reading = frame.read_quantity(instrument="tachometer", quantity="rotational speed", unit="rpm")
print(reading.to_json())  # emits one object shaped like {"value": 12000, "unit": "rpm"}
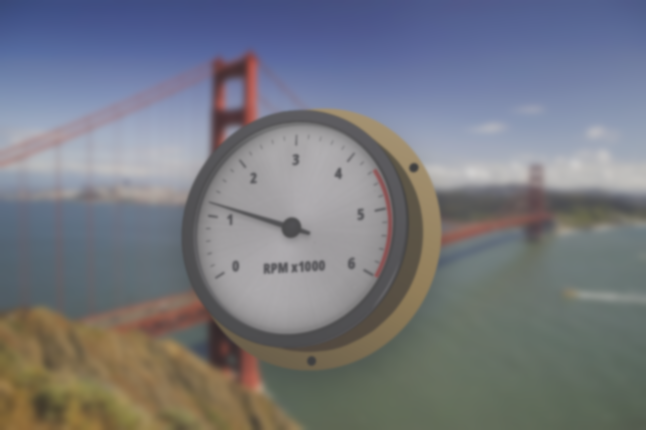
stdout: {"value": 1200, "unit": "rpm"}
